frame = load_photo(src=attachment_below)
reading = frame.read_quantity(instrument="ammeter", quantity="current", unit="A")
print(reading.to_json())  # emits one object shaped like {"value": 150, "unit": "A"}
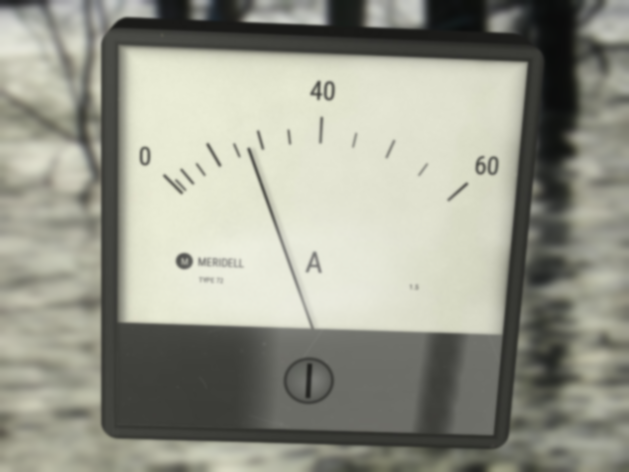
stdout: {"value": 27.5, "unit": "A"}
